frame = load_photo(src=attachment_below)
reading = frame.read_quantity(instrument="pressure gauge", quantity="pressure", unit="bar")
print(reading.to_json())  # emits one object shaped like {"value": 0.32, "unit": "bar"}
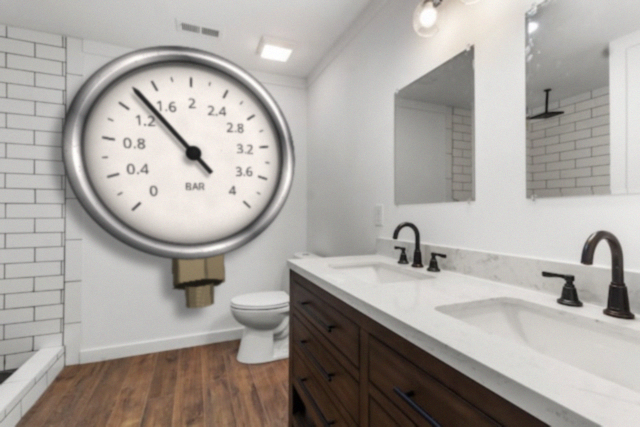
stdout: {"value": 1.4, "unit": "bar"}
